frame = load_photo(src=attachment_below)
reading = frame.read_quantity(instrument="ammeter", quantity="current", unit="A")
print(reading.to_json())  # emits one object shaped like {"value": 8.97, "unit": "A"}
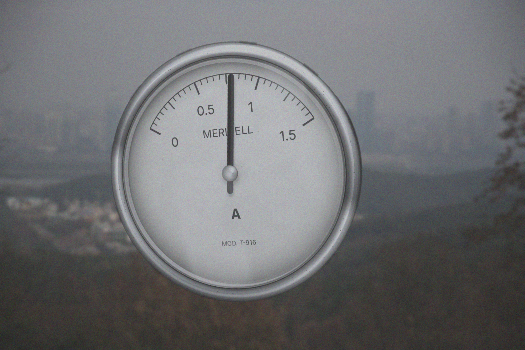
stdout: {"value": 0.8, "unit": "A"}
